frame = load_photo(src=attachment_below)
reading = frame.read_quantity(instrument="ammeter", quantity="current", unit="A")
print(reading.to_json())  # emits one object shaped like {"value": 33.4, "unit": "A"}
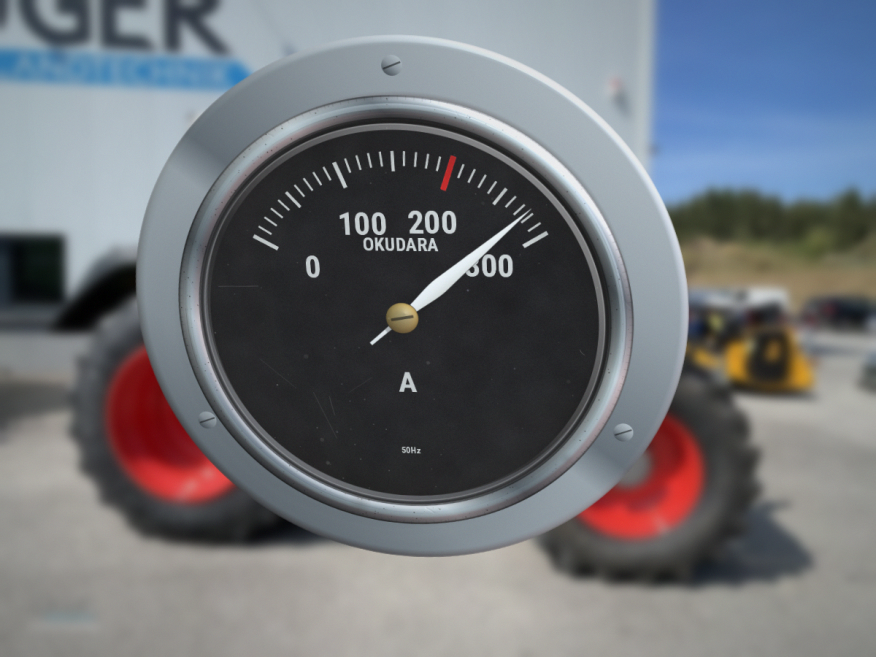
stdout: {"value": 275, "unit": "A"}
